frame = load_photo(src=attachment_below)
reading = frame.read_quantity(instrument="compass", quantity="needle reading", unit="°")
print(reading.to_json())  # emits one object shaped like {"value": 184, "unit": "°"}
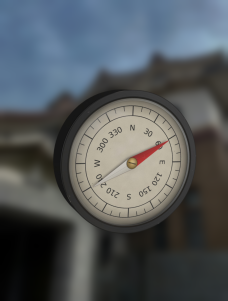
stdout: {"value": 60, "unit": "°"}
